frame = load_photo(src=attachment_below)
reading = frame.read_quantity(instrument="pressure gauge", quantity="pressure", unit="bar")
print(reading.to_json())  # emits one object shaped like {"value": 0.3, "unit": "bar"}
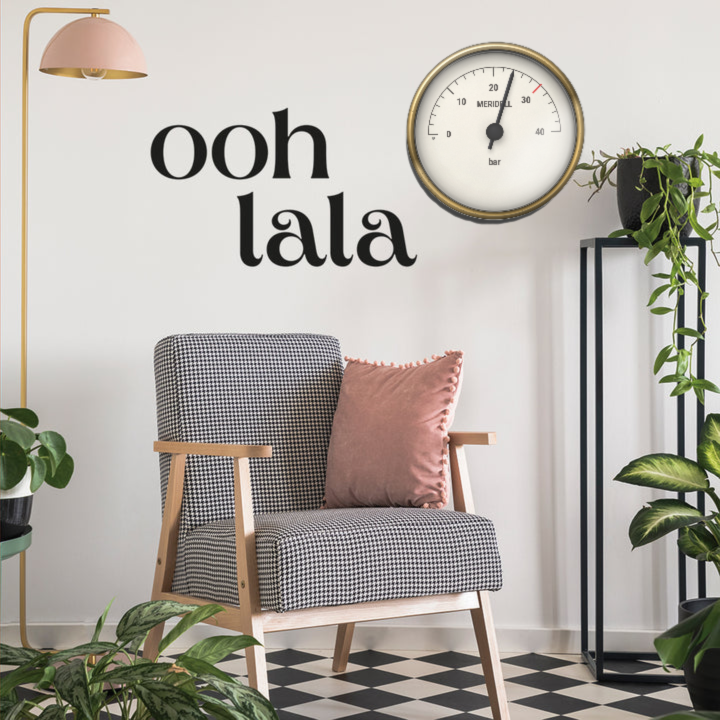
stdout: {"value": 24, "unit": "bar"}
